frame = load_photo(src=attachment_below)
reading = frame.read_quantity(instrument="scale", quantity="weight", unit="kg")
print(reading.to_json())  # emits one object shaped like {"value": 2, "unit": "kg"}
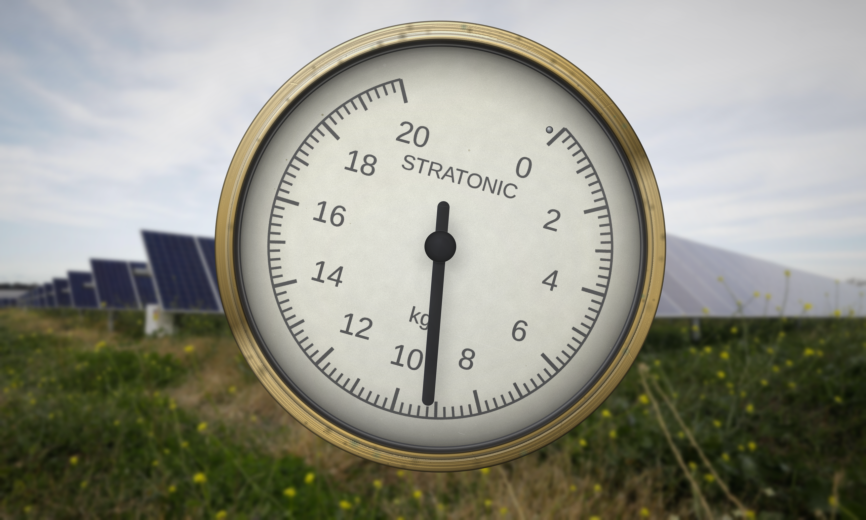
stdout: {"value": 9.2, "unit": "kg"}
